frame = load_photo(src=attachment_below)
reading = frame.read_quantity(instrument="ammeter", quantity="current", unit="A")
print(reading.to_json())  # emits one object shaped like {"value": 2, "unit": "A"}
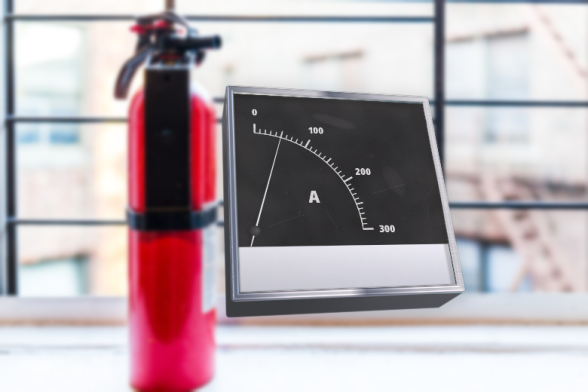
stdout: {"value": 50, "unit": "A"}
